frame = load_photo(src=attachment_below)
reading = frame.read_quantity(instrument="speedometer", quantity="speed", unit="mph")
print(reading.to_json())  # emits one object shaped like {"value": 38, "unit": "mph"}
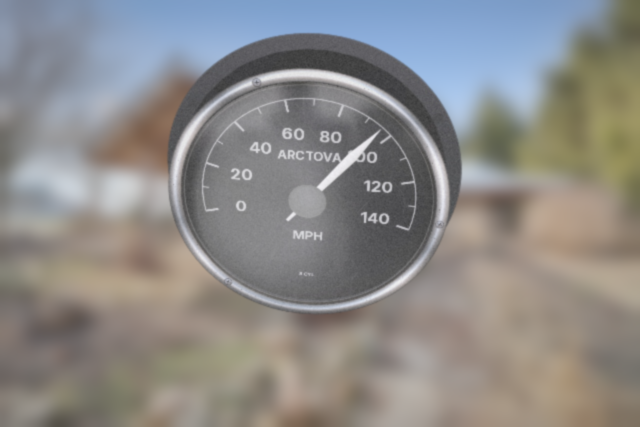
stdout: {"value": 95, "unit": "mph"}
